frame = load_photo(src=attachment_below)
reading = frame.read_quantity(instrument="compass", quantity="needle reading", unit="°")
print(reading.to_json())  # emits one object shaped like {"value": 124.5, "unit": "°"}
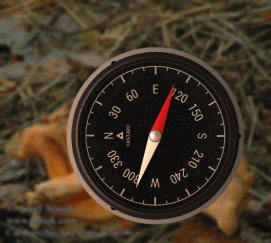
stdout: {"value": 110, "unit": "°"}
